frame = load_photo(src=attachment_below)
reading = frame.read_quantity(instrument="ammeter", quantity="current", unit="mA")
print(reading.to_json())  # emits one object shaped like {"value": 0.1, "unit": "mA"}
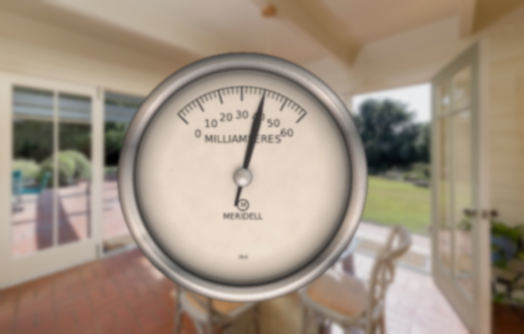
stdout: {"value": 40, "unit": "mA"}
